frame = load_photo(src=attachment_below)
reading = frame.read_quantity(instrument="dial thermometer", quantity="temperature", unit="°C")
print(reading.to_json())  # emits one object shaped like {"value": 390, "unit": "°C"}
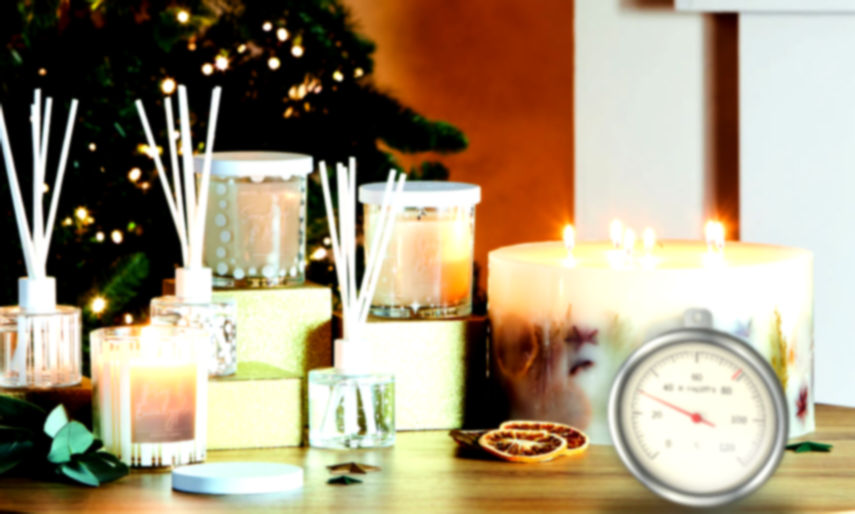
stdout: {"value": 30, "unit": "°C"}
